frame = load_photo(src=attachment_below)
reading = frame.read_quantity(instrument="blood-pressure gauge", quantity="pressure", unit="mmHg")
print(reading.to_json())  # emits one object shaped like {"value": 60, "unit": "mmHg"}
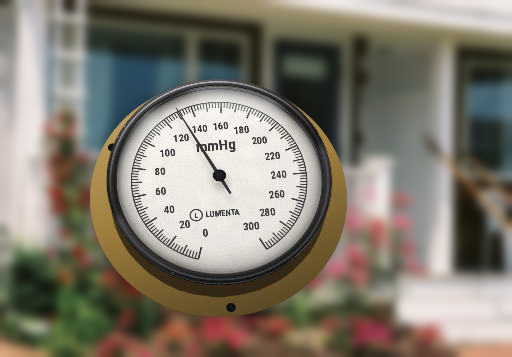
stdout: {"value": 130, "unit": "mmHg"}
